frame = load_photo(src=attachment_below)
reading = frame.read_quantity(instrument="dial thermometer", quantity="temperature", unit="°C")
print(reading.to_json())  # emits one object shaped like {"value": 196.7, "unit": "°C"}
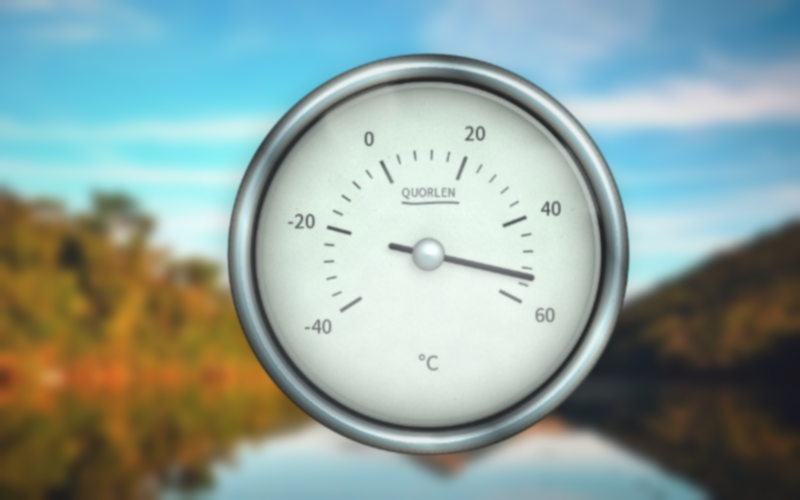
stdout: {"value": 54, "unit": "°C"}
